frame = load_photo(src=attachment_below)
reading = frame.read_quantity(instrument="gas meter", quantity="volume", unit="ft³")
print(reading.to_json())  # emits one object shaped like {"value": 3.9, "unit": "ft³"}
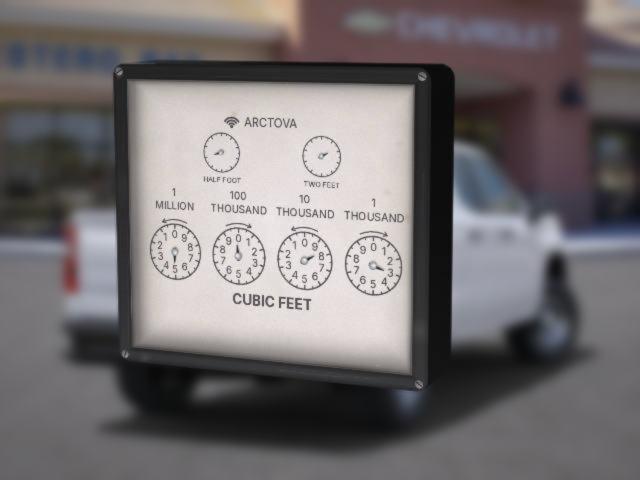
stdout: {"value": 498300, "unit": "ft³"}
